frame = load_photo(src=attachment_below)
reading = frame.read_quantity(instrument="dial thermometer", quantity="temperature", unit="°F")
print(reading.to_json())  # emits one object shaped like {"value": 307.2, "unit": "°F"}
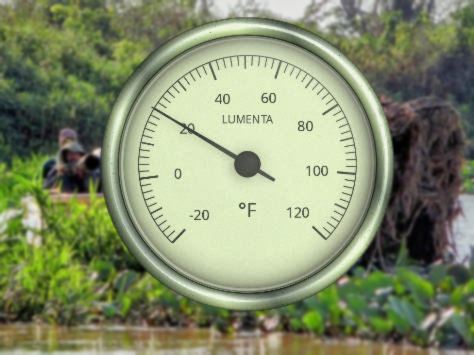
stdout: {"value": 20, "unit": "°F"}
